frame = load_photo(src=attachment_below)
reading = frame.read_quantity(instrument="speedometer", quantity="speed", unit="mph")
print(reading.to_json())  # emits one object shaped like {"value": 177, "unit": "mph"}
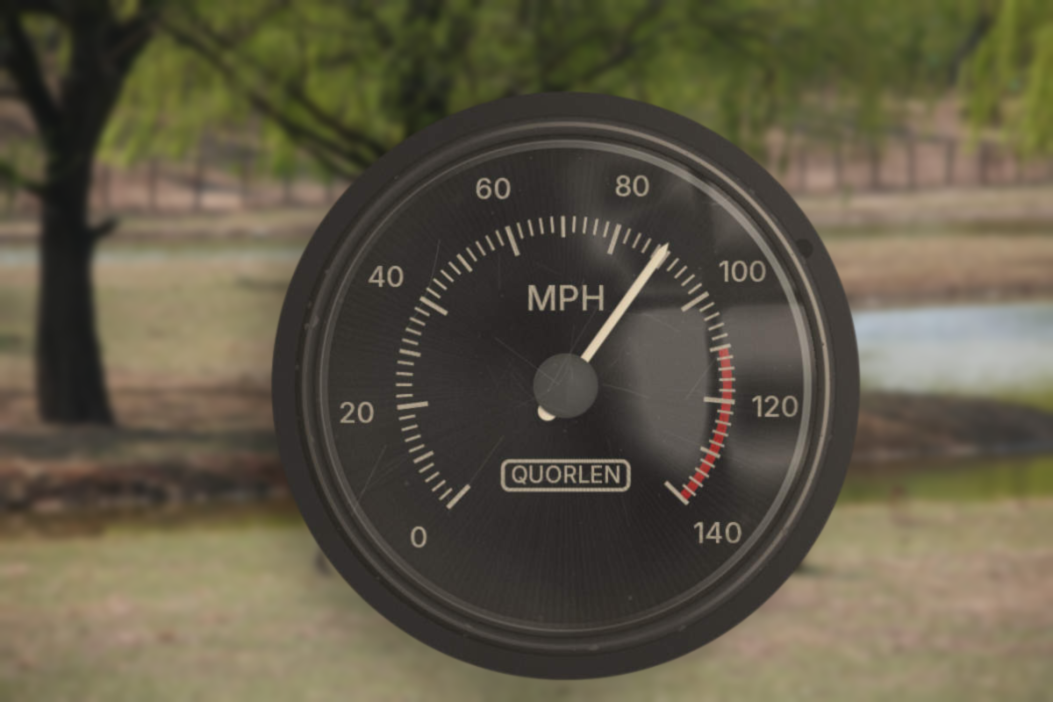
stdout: {"value": 89, "unit": "mph"}
